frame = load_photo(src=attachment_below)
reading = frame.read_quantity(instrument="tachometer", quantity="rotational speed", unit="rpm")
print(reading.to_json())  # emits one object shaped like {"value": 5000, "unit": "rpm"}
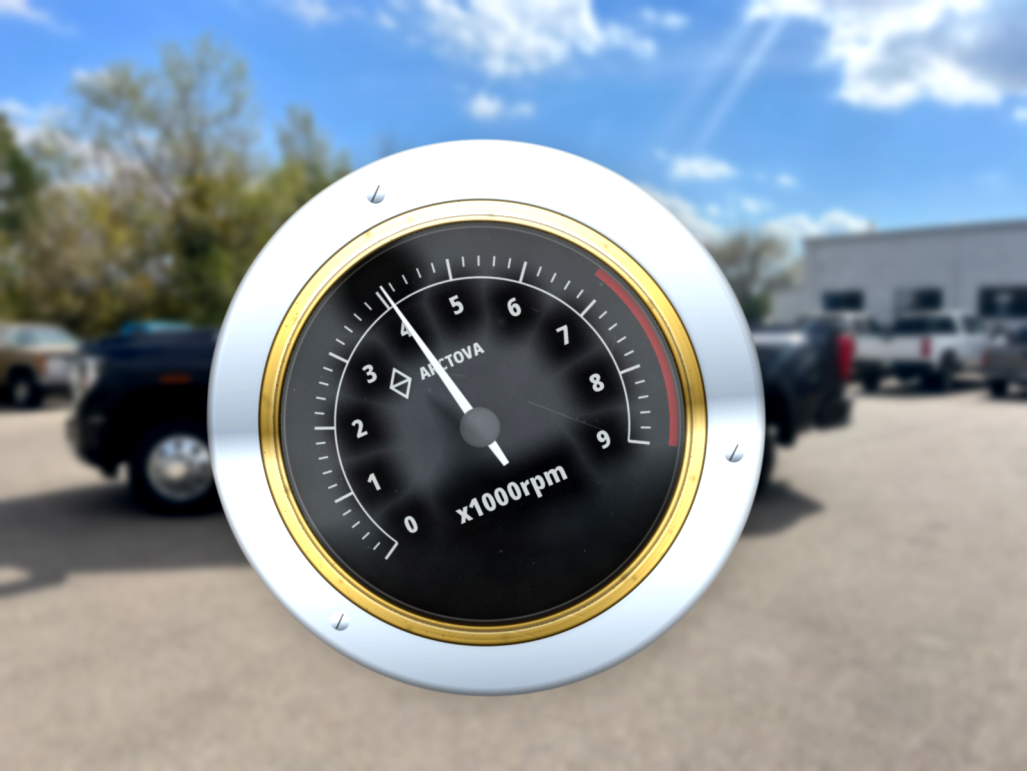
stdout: {"value": 4100, "unit": "rpm"}
